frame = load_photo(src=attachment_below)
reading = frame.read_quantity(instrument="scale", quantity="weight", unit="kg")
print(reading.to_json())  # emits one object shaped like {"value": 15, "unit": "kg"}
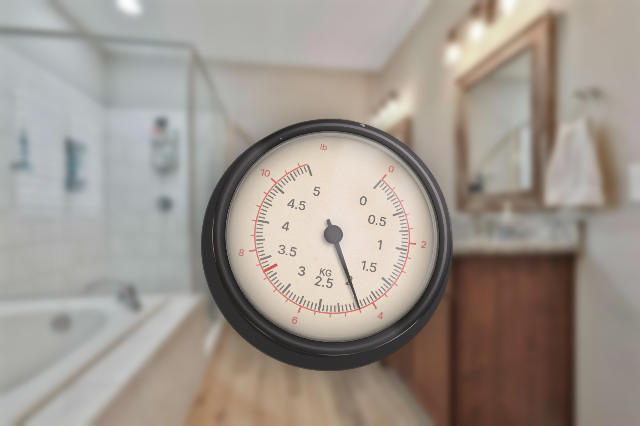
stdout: {"value": 2, "unit": "kg"}
